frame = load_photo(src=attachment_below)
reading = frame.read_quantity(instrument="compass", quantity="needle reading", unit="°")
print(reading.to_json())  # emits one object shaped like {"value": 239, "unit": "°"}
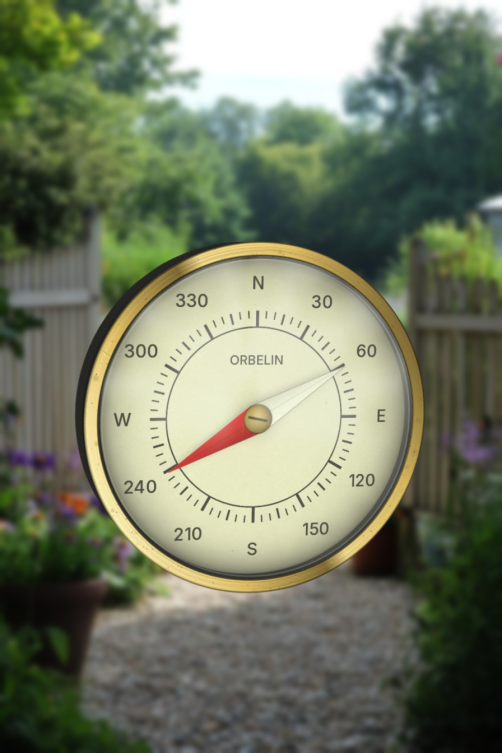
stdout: {"value": 240, "unit": "°"}
